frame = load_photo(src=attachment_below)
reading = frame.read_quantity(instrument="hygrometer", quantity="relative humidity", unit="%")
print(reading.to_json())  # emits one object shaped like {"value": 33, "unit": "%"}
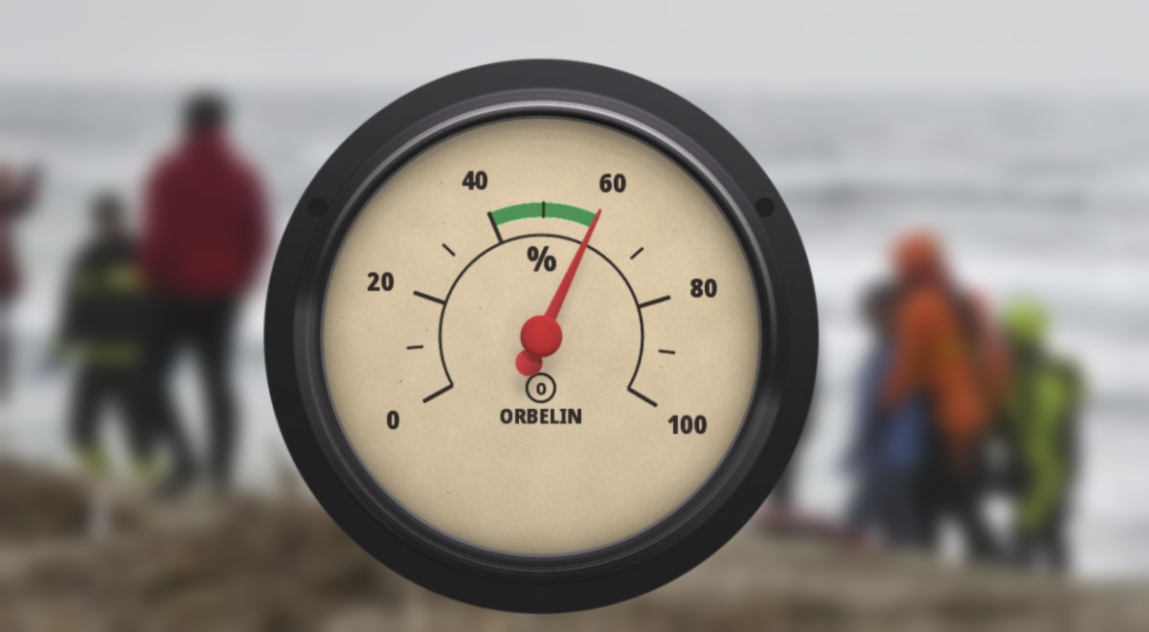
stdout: {"value": 60, "unit": "%"}
